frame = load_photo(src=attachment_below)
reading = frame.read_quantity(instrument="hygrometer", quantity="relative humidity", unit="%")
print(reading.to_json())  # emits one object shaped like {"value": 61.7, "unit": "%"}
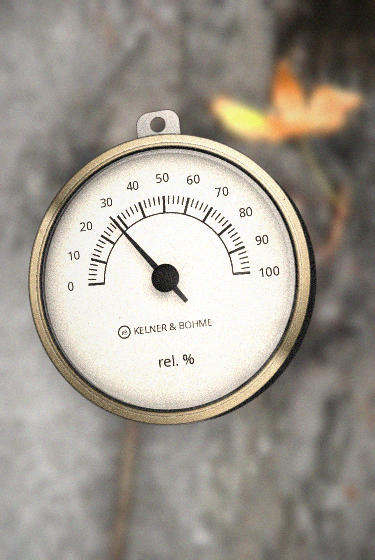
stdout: {"value": 28, "unit": "%"}
